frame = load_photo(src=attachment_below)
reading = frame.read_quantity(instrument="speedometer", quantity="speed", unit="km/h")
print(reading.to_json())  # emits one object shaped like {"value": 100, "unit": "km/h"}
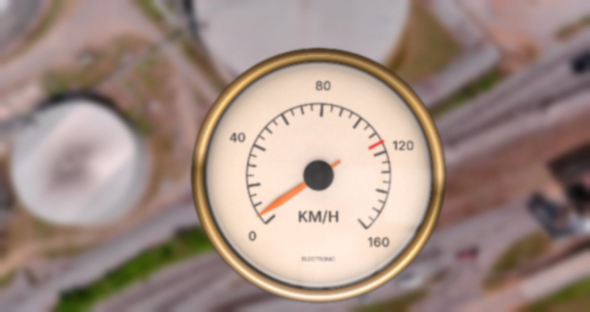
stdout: {"value": 5, "unit": "km/h"}
